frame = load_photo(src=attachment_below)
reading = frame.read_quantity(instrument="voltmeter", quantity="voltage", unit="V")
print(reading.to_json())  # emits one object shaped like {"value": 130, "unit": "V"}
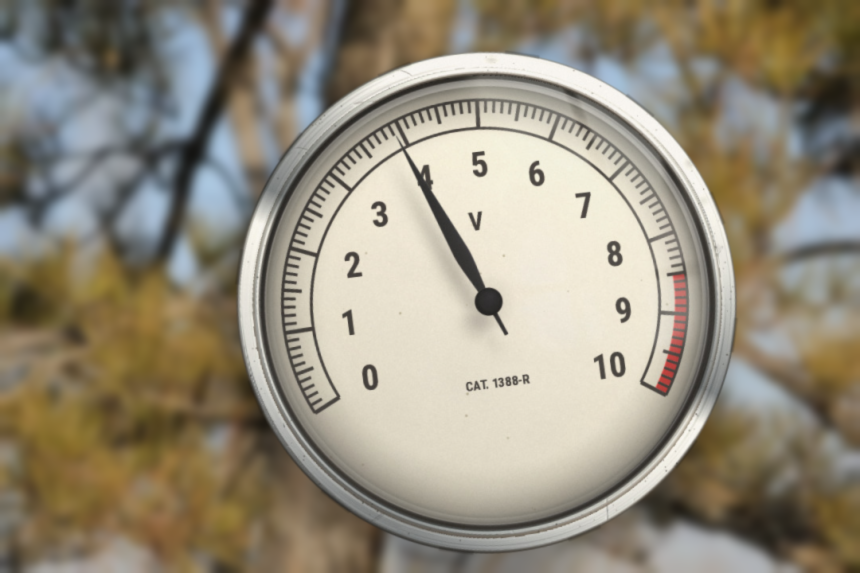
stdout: {"value": 3.9, "unit": "V"}
